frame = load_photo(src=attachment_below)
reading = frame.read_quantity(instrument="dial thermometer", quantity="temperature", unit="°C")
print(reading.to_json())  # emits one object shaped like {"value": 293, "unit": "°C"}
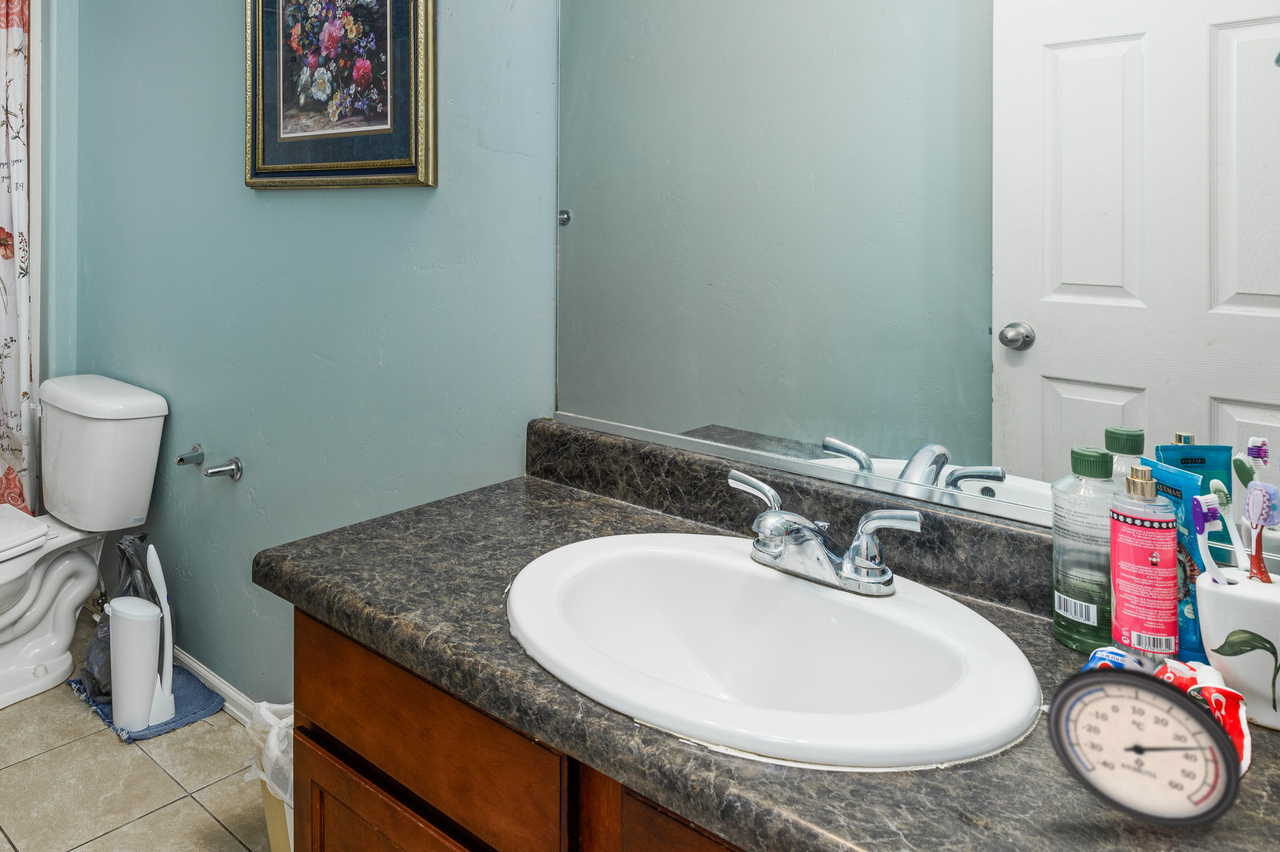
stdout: {"value": 35, "unit": "°C"}
